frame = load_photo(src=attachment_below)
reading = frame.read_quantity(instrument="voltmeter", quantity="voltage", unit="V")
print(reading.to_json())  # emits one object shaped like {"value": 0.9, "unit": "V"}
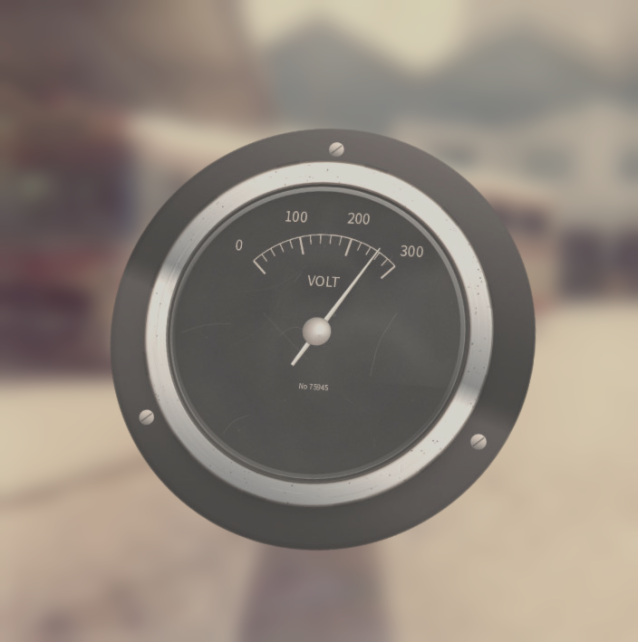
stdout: {"value": 260, "unit": "V"}
